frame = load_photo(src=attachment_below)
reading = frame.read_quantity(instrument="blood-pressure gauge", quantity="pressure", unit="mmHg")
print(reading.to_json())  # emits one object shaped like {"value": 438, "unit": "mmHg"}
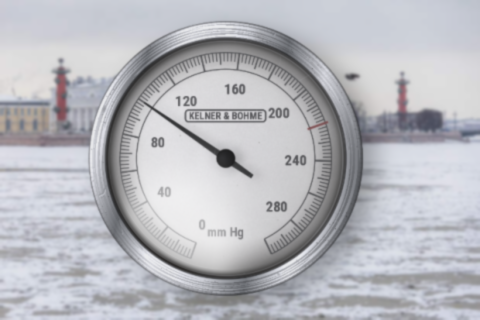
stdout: {"value": 100, "unit": "mmHg"}
